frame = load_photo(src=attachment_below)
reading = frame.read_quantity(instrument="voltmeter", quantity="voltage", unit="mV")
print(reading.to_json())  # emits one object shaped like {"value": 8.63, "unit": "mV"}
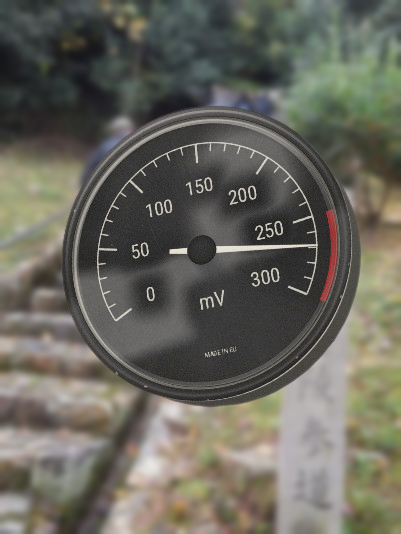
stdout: {"value": 270, "unit": "mV"}
